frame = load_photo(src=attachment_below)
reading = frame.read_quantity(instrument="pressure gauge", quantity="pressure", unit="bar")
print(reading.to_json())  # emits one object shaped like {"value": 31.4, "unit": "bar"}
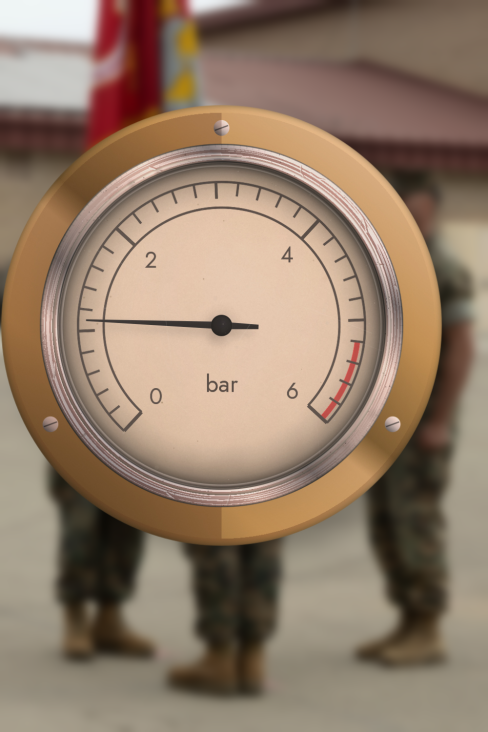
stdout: {"value": 1.1, "unit": "bar"}
